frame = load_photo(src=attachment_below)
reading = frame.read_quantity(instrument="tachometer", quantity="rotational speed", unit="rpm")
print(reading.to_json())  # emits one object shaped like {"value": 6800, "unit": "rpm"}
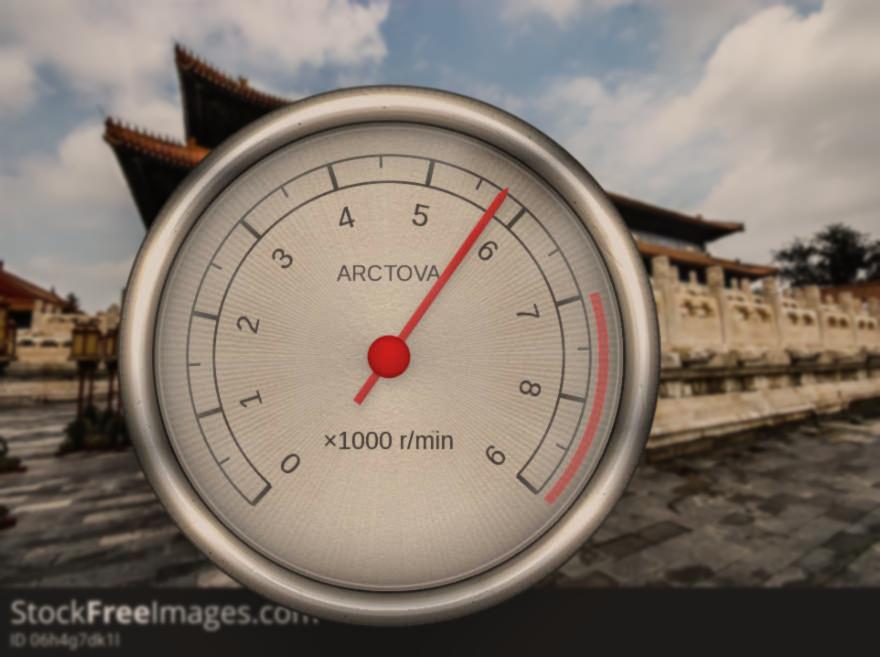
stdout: {"value": 5750, "unit": "rpm"}
